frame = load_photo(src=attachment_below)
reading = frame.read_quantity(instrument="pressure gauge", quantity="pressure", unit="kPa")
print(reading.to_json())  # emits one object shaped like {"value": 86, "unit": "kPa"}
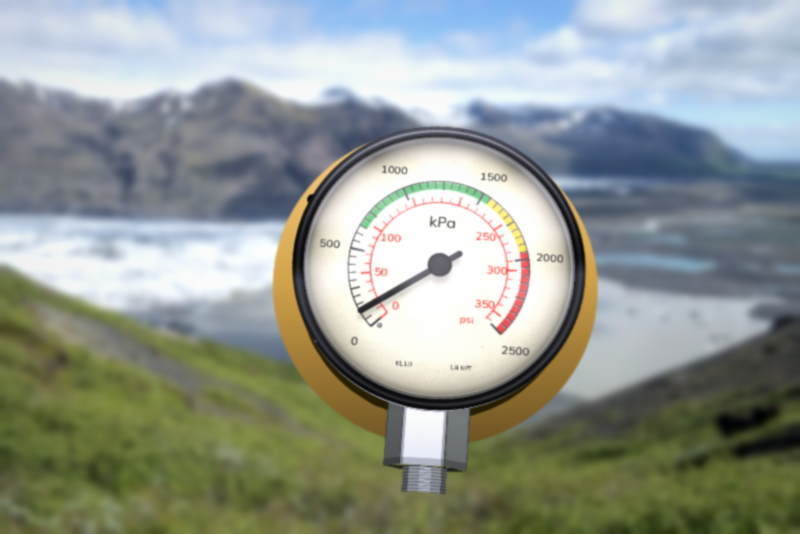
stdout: {"value": 100, "unit": "kPa"}
